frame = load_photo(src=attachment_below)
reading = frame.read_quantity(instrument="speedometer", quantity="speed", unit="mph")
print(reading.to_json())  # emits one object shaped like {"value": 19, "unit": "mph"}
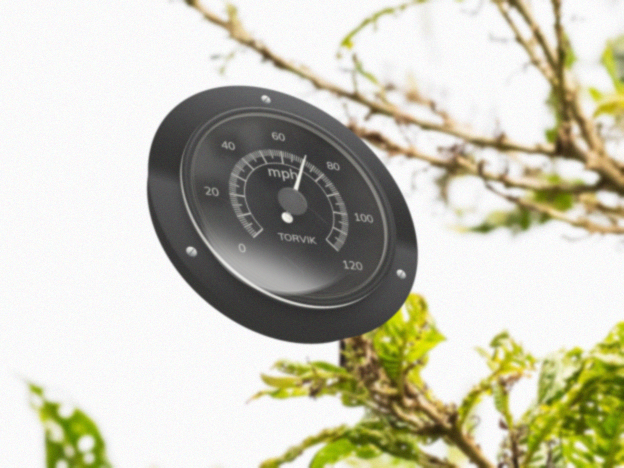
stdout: {"value": 70, "unit": "mph"}
